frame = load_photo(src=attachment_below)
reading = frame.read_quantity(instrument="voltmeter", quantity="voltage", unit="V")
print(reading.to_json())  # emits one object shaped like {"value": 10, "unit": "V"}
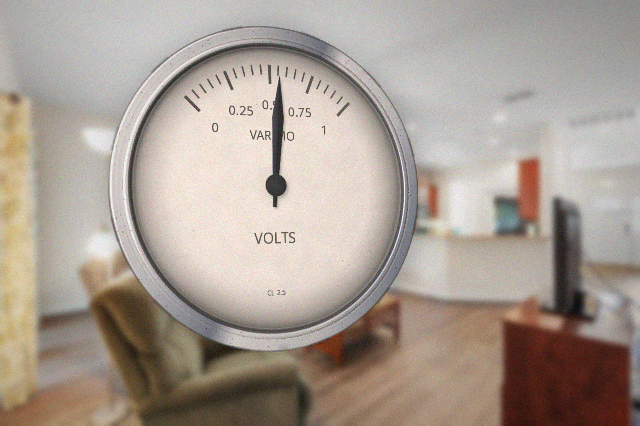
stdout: {"value": 0.55, "unit": "V"}
